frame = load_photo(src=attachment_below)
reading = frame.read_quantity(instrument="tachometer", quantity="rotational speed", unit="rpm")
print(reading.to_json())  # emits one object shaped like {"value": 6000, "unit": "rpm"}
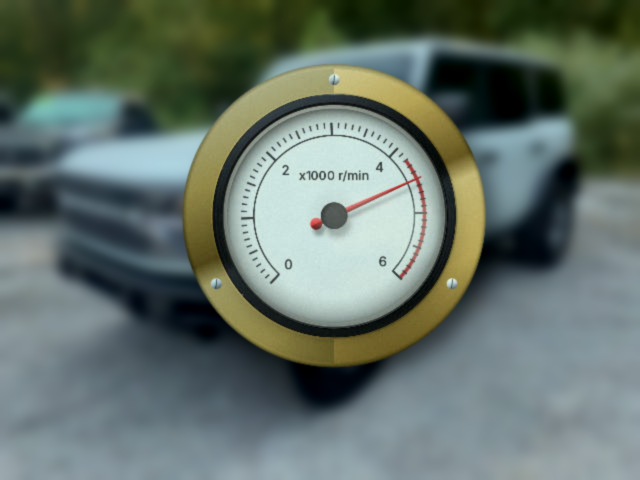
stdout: {"value": 4500, "unit": "rpm"}
